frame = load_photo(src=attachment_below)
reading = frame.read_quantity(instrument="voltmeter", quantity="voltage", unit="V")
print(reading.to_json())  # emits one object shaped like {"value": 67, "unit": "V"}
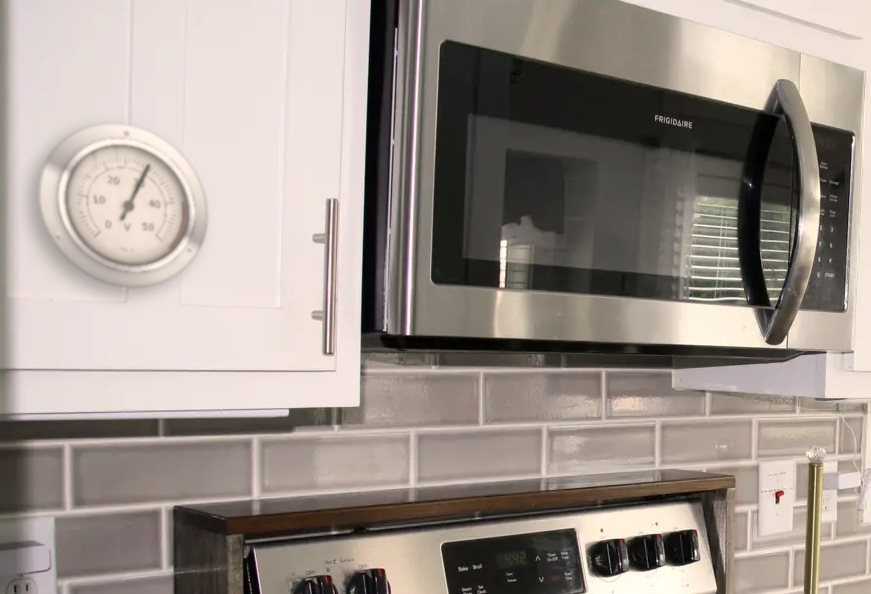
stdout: {"value": 30, "unit": "V"}
